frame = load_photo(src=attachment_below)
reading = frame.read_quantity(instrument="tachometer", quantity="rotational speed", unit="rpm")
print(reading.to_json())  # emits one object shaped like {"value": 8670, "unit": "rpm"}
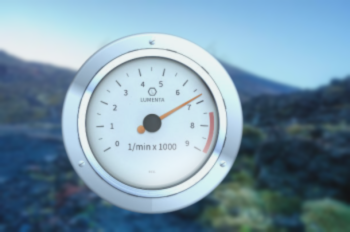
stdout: {"value": 6750, "unit": "rpm"}
